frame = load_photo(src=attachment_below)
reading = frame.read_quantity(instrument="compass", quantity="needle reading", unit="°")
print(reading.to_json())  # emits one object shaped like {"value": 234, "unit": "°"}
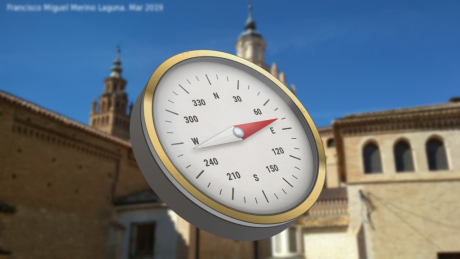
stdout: {"value": 80, "unit": "°"}
